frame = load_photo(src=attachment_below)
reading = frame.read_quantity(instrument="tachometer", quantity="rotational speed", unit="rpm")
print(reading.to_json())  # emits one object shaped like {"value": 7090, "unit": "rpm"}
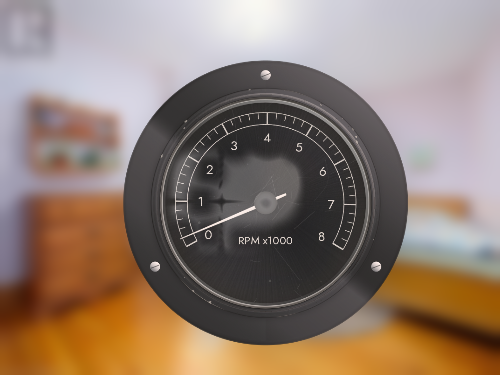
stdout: {"value": 200, "unit": "rpm"}
